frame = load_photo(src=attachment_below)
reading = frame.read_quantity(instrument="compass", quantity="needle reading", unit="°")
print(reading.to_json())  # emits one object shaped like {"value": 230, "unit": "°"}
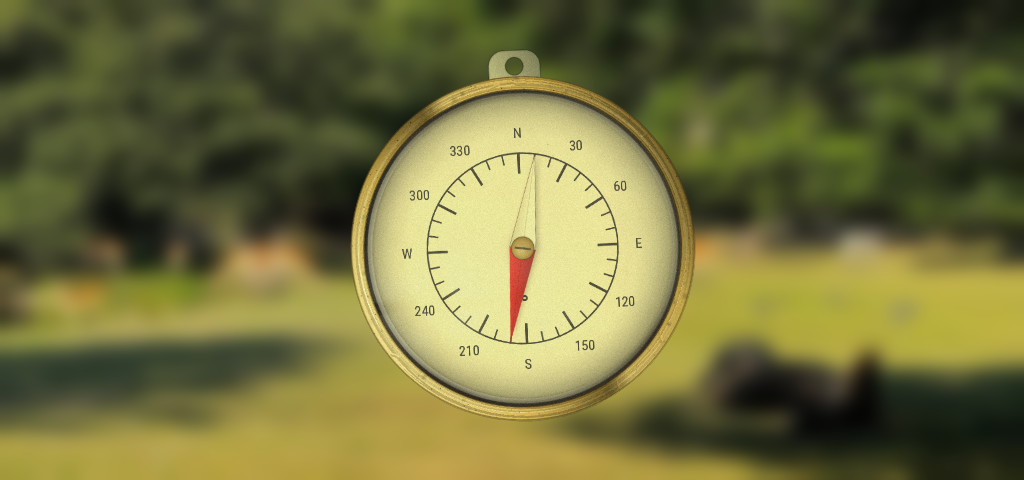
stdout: {"value": 190, "unit": "°"}
